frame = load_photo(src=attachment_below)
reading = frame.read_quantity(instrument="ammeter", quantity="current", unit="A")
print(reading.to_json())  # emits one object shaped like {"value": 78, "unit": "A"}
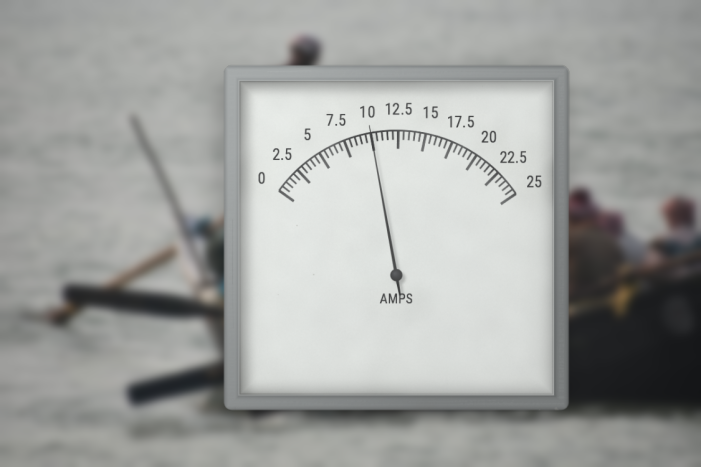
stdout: {"value": 10, "unit": "A"}
